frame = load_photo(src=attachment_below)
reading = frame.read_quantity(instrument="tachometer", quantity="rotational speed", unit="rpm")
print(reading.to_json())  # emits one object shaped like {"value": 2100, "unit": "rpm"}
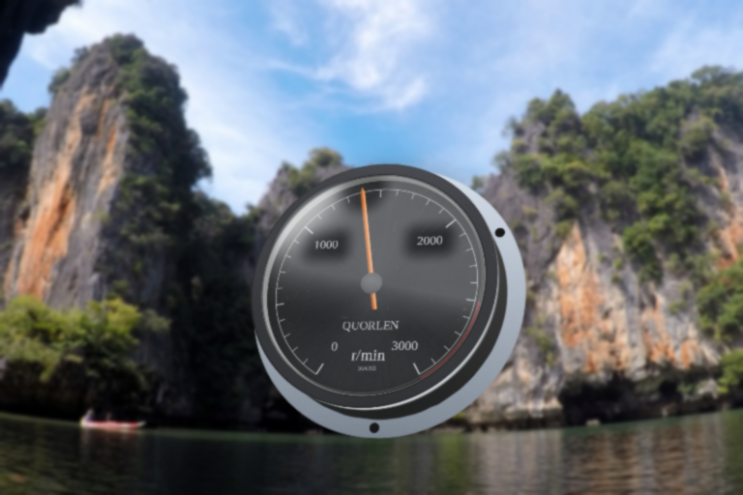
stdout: {"value": 1400, "unit": "rpm"}
